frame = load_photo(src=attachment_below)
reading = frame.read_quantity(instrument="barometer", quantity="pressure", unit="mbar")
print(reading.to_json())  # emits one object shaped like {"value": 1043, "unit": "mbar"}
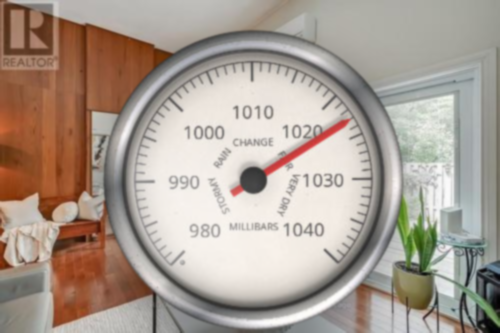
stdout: {"value": 1023, "unit": "mbar"}
